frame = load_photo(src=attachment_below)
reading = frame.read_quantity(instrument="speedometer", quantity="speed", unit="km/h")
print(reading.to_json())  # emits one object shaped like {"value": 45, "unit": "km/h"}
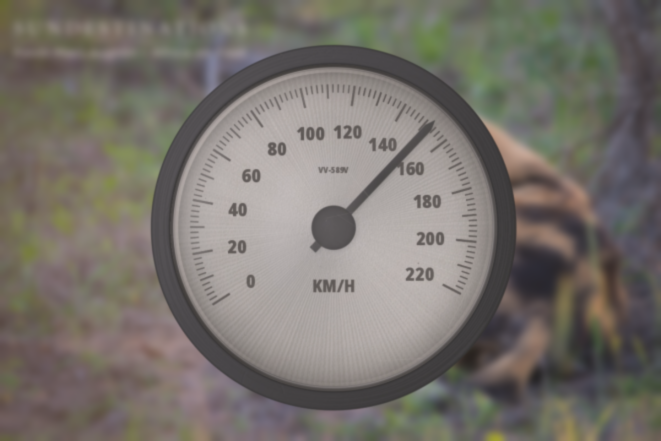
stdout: {"value": 152, "unit": "km/h"}
